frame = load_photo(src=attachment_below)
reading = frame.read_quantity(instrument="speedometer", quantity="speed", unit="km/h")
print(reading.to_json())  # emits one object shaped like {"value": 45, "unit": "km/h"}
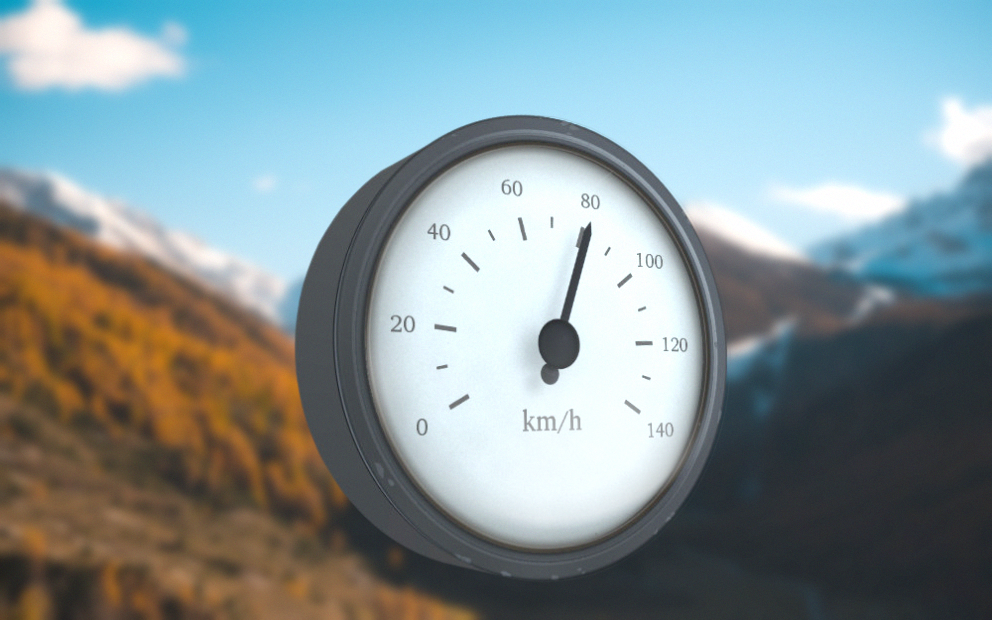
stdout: {"value": 80, "unit": "km/h"}
